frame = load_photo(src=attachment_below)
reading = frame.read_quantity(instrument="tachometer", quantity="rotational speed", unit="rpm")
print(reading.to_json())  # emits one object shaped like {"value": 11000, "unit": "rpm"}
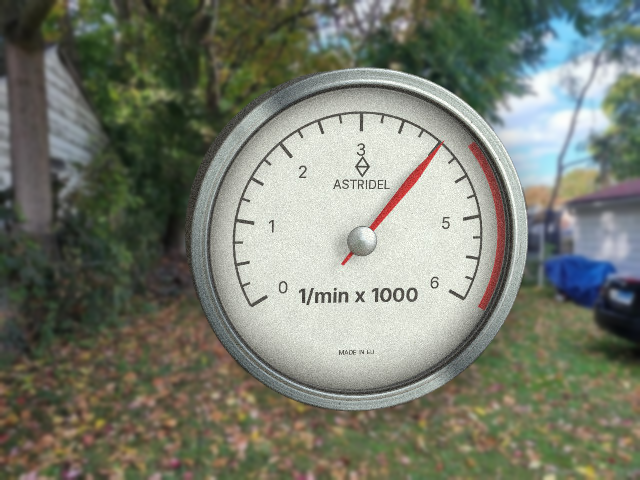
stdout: {"value": 4000, "unit": "rpm"}
